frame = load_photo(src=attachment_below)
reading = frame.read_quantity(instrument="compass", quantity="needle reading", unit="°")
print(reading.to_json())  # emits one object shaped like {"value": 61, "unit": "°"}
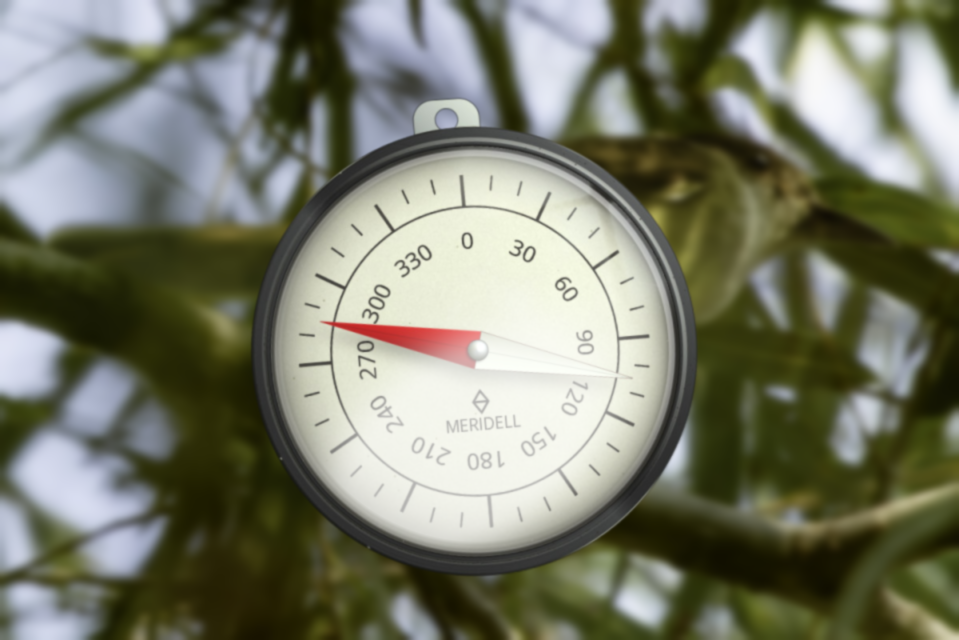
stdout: {"value": 285, "unit": "°"}
